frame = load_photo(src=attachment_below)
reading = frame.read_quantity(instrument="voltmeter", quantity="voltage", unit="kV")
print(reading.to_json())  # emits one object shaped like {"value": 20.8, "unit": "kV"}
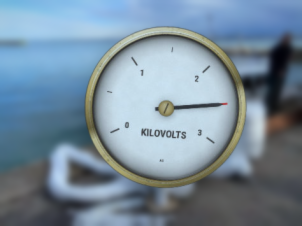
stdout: {"value": 2.5, "unit": "kV"}
